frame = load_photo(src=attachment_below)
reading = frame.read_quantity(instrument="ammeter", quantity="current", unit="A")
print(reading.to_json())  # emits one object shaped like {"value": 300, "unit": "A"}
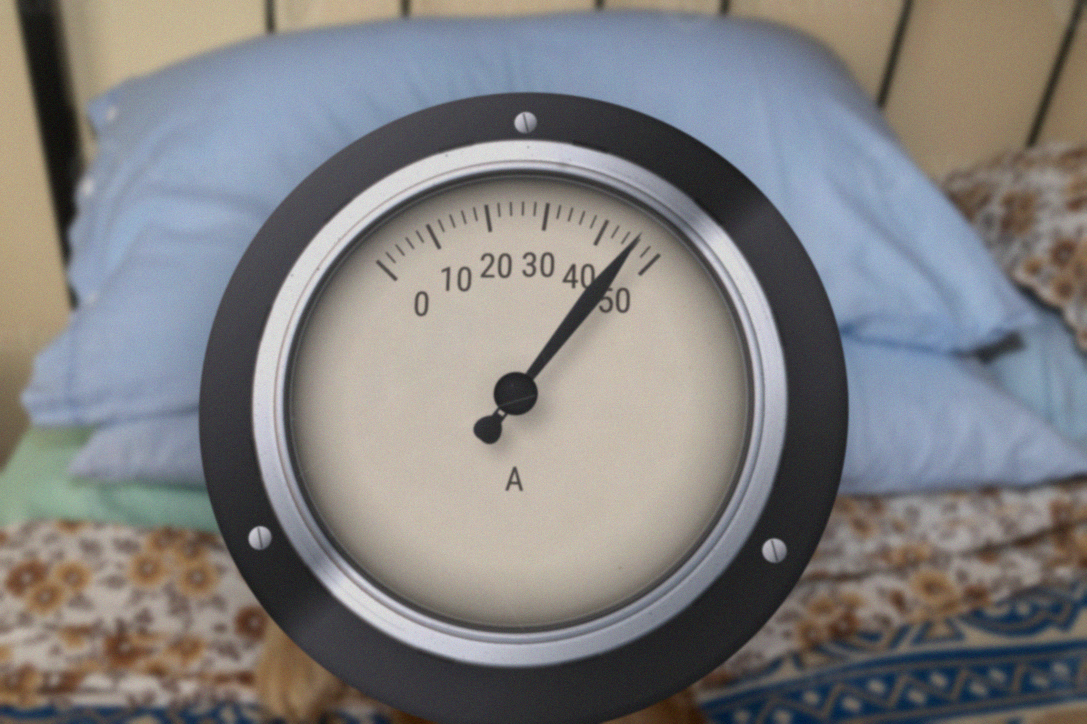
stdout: {"value": 46, "unit": "A"}
